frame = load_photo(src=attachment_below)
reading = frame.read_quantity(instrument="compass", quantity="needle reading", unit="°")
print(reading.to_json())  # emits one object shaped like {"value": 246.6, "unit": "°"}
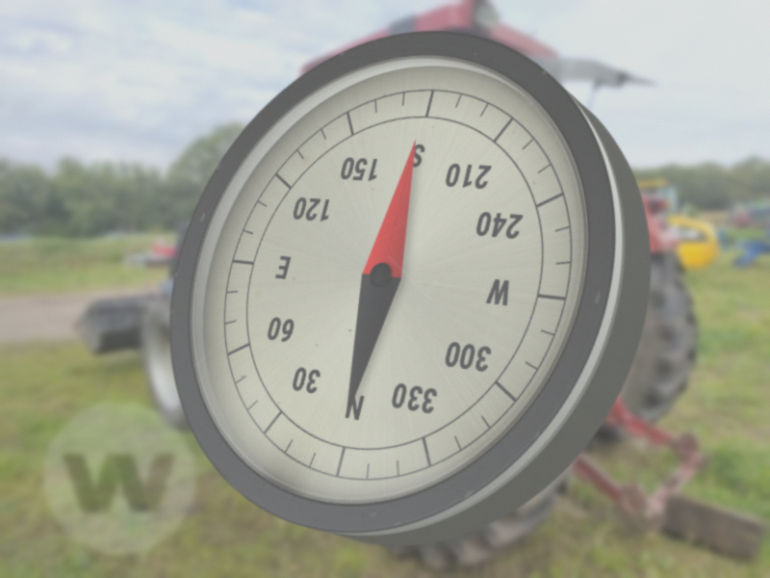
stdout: {"value": 180, "unit": "°"}
